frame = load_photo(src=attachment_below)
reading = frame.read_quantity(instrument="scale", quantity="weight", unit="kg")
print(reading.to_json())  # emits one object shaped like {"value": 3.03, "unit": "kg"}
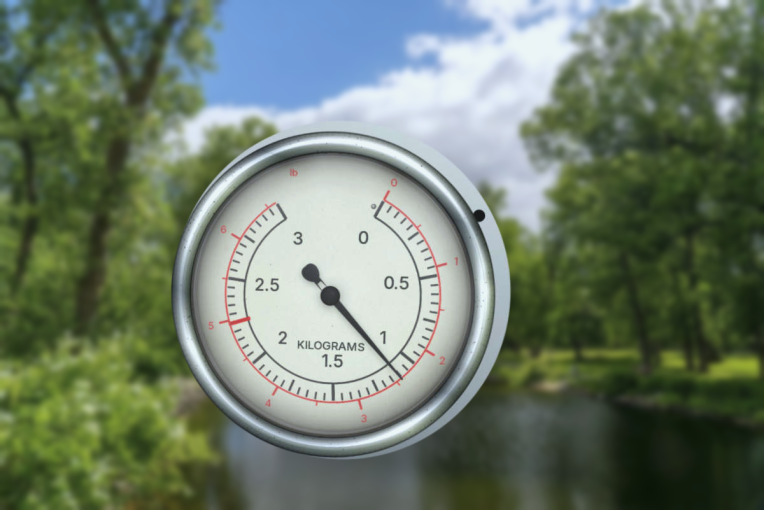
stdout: {"value": 1.1, "unit": "kg"}
